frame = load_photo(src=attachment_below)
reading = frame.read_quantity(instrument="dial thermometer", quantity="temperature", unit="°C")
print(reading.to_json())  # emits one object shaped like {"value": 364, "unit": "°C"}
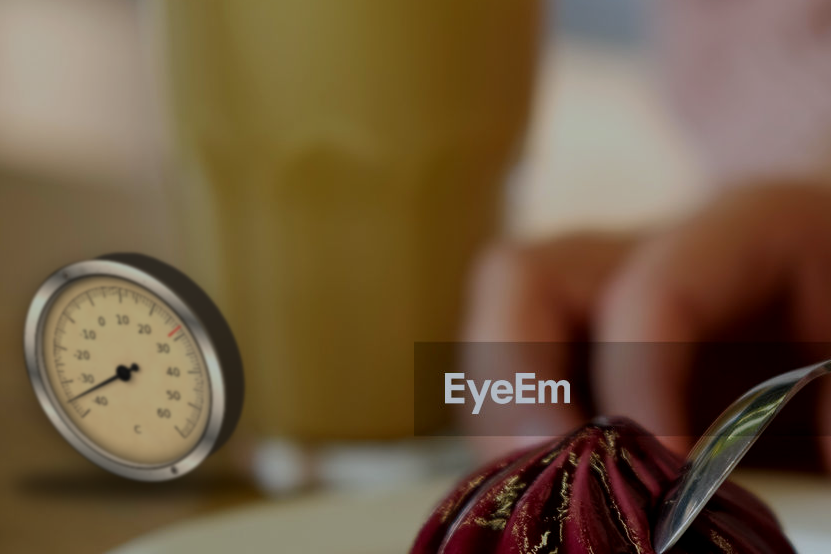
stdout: {"value": -35, "unit": "°C"}
